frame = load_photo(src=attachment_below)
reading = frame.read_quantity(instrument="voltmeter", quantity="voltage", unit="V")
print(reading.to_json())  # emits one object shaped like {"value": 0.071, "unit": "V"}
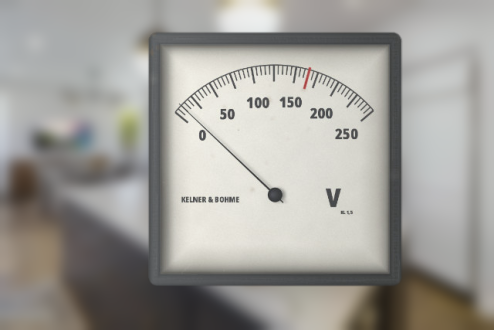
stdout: {"value": 10, "unit": "V"}
